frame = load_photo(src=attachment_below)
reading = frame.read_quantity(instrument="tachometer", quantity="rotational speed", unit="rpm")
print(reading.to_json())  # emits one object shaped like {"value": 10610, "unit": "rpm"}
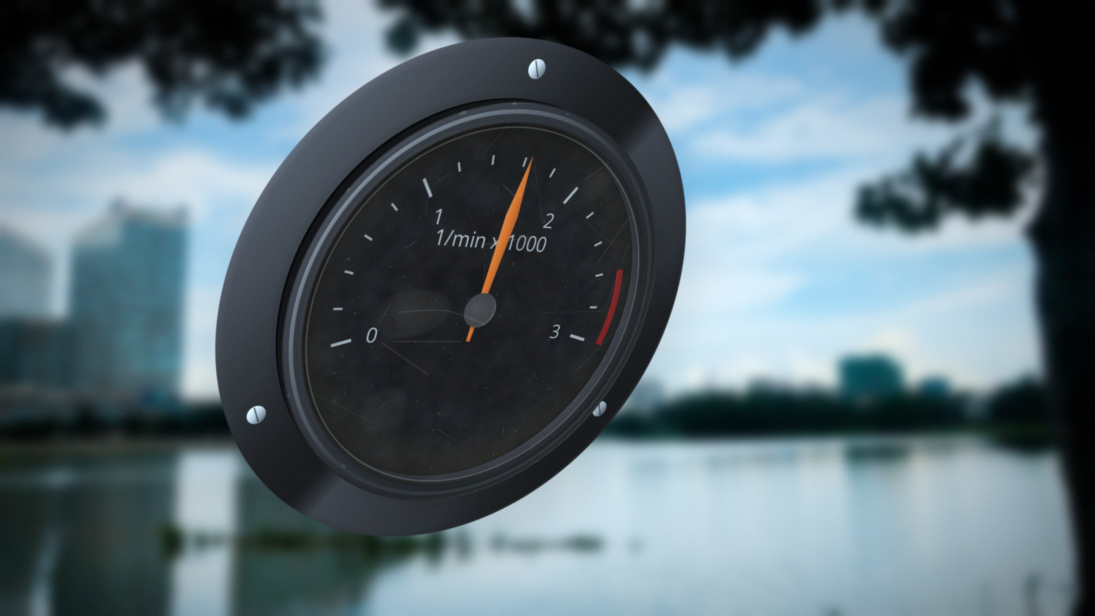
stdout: {"value": 1600, "unit": "rpm"}
